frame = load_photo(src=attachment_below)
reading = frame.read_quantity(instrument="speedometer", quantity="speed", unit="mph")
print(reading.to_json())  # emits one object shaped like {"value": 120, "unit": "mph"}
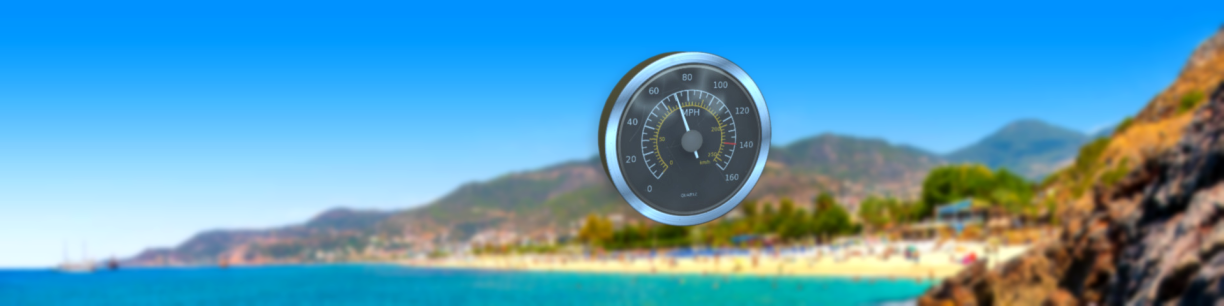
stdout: {"value": 70, "unit": "mph"}
